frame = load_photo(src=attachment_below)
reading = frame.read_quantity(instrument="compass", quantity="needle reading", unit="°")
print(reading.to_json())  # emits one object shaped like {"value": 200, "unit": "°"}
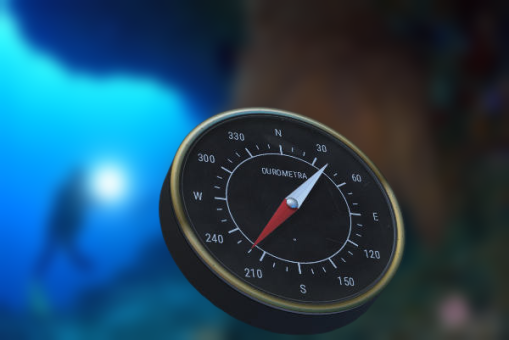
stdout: {"value": 220, "unit": "°"}
